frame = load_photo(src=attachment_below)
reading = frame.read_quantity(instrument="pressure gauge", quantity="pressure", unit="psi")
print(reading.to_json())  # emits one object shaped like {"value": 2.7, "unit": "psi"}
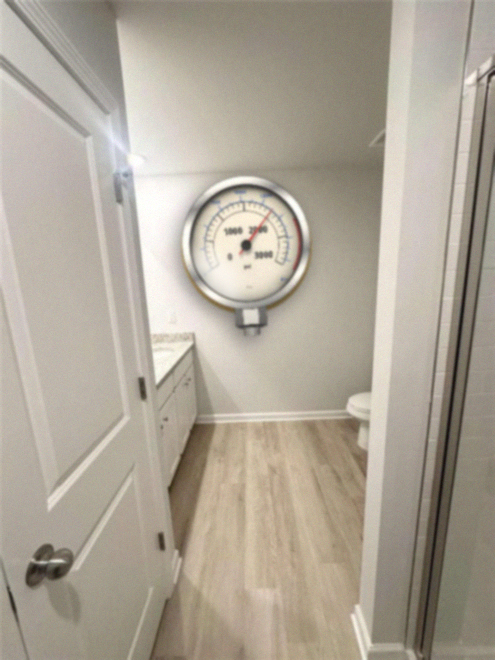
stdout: {"value": 2000, "unit": "psi"}
